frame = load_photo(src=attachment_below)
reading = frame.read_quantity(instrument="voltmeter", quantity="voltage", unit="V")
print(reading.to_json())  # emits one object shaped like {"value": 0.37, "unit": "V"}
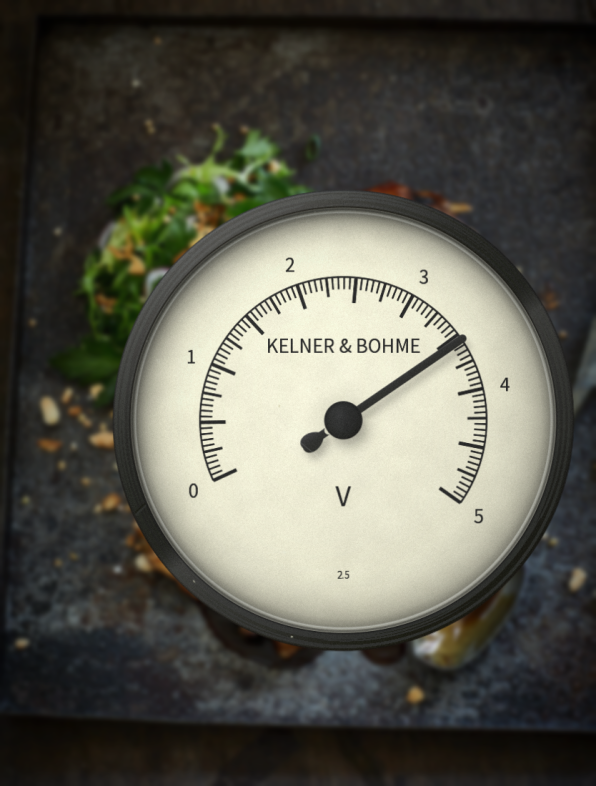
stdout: {"value": 3.55, "unit": "V"}
